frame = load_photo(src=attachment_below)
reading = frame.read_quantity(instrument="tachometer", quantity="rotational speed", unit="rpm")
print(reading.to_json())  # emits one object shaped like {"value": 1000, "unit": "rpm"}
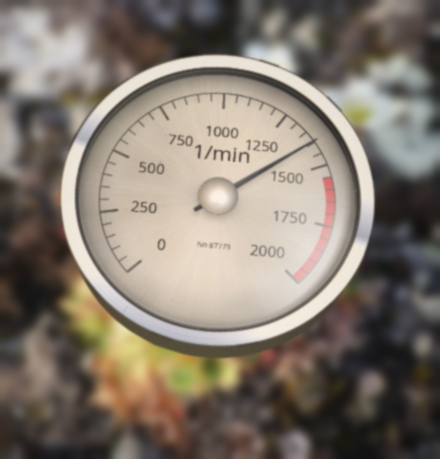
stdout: {"value": 1400, "unit": "rpm"}
